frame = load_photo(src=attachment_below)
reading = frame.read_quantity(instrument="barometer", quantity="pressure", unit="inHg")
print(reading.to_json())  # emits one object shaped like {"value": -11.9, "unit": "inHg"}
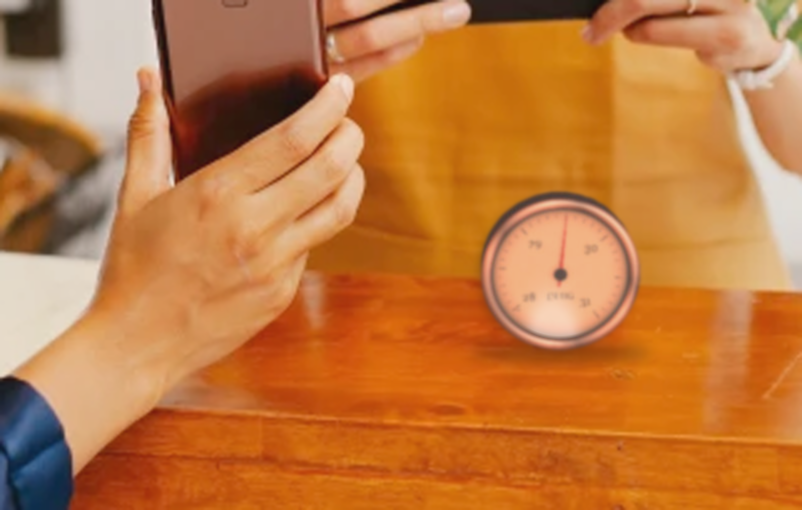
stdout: {"value": 29.5, "unit": "inHg"}
